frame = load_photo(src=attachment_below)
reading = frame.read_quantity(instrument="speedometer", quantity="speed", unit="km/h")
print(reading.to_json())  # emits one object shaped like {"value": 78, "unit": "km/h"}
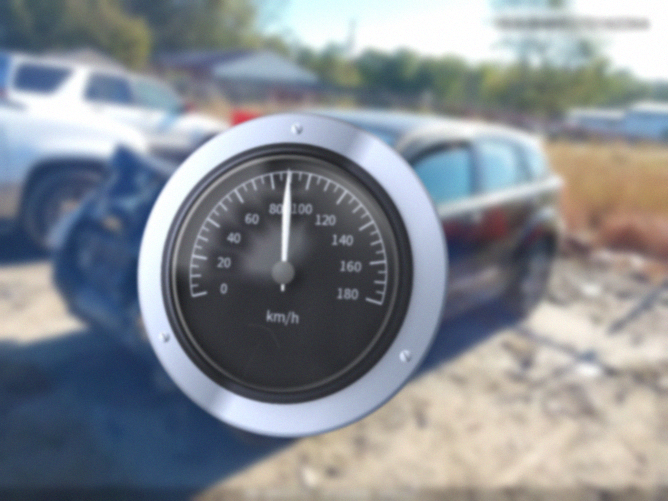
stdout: {"value": 90, "unit": "km/h"}
